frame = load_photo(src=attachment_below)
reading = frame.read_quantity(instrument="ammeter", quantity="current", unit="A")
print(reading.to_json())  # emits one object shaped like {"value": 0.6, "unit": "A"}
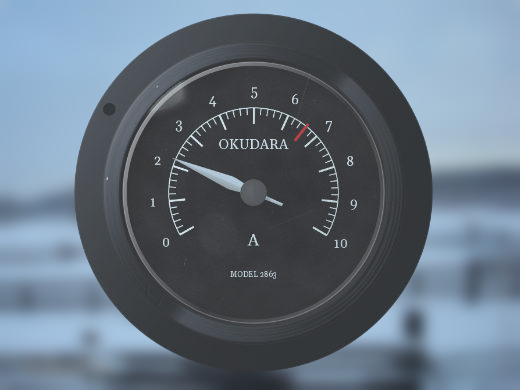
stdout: {"value": 2.2, "unit": "A"}
